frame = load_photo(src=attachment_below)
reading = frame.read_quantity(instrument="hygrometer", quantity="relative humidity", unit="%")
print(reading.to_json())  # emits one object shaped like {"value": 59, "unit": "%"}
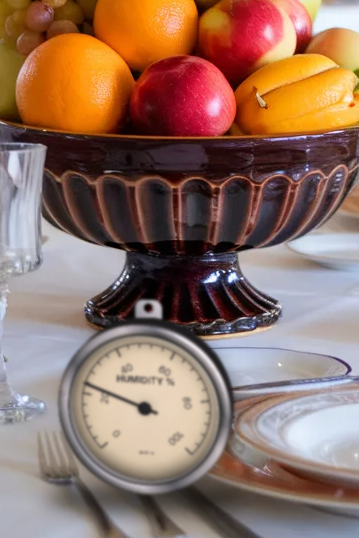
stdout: {"value": 24, "unit": "%"}
